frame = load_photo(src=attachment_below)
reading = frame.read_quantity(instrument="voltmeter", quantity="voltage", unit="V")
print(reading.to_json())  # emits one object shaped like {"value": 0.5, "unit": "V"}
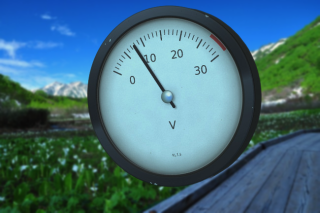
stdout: {"value": 8, "unit": "V"}
